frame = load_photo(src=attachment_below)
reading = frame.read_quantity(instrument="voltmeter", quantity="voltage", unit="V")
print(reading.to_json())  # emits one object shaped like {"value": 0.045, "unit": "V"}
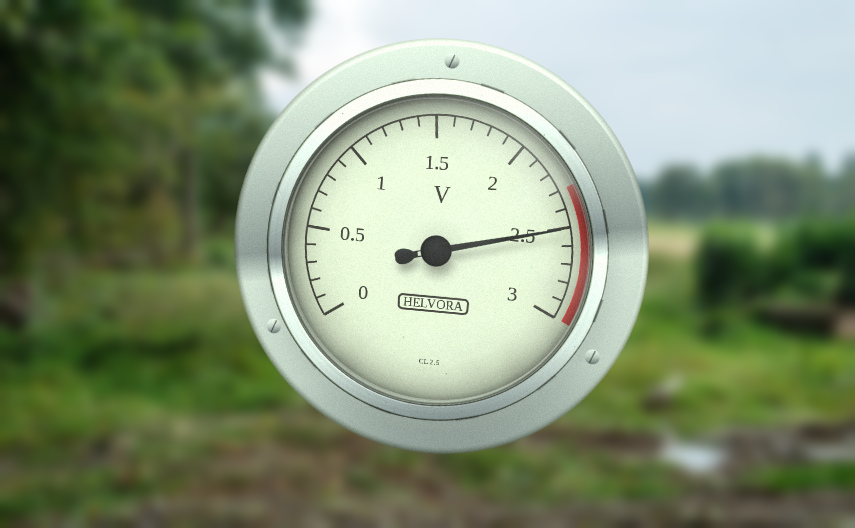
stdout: {"value": 2.5, "unit": "V"}
